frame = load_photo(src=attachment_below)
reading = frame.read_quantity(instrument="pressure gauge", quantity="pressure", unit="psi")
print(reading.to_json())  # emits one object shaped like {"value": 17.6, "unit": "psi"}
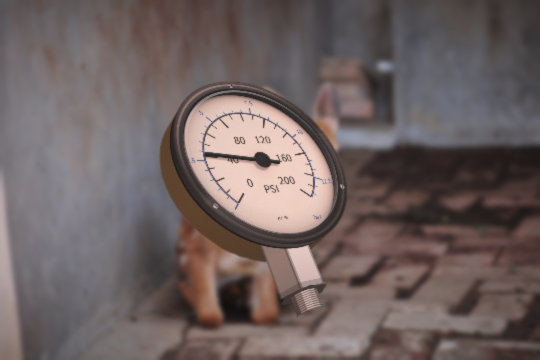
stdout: {"value": 40, "unit": "psi"}
